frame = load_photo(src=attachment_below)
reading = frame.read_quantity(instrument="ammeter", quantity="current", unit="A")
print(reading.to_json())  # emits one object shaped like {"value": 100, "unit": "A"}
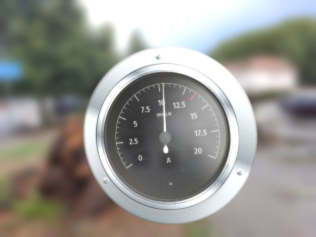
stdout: {"value": 10.5, "unit": "A"}
